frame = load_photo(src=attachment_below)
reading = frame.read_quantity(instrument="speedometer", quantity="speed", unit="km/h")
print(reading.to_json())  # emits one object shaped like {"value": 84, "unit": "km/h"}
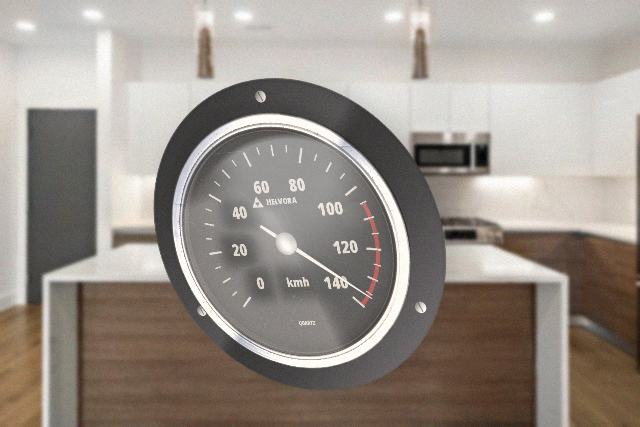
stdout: {"value": 135, "unit": "km/h"}
